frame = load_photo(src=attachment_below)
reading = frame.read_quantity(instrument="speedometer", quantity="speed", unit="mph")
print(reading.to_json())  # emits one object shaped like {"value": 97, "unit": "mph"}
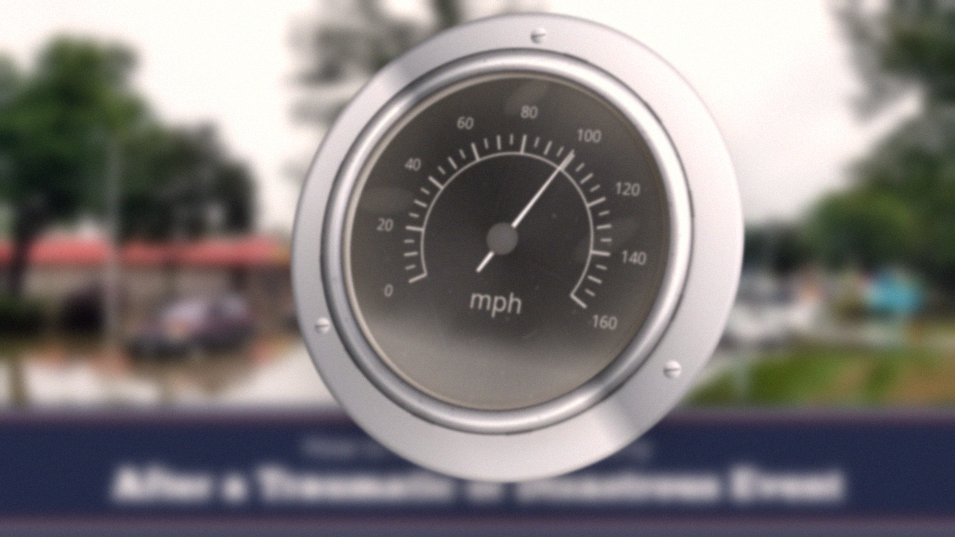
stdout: {"value": 100, "unit": "mph"}
